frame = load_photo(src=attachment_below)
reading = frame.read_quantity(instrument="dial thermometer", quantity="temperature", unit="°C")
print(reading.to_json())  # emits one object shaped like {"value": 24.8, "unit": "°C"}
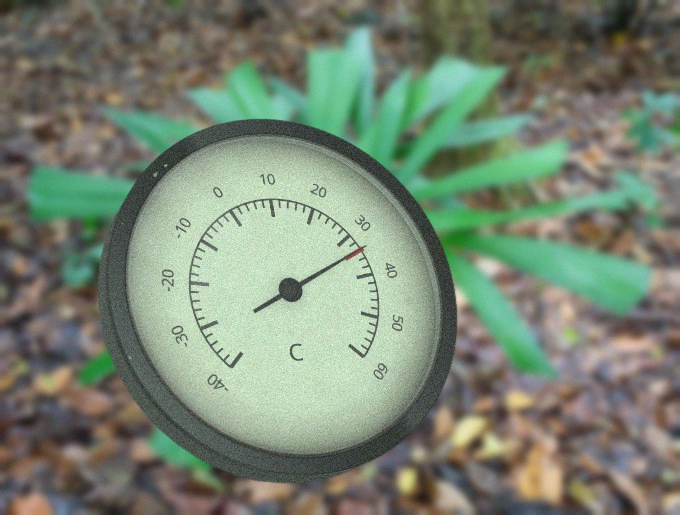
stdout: {"value": 34, "unit": "°C"}
